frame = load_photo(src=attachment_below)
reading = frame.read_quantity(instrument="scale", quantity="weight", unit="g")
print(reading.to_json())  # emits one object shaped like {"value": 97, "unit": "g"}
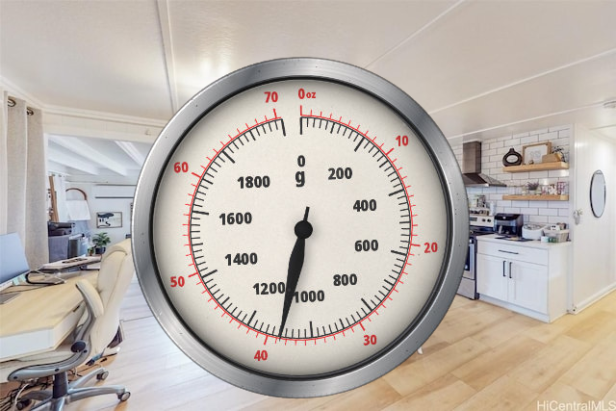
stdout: {"value": 1100, "unit": "g"}
